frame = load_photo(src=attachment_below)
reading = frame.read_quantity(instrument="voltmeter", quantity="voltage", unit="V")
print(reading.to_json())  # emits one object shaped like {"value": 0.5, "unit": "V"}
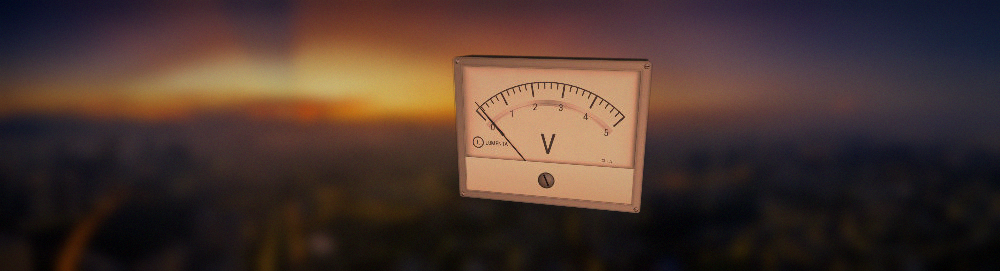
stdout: {"value": 0.2, "unit": "V"}
